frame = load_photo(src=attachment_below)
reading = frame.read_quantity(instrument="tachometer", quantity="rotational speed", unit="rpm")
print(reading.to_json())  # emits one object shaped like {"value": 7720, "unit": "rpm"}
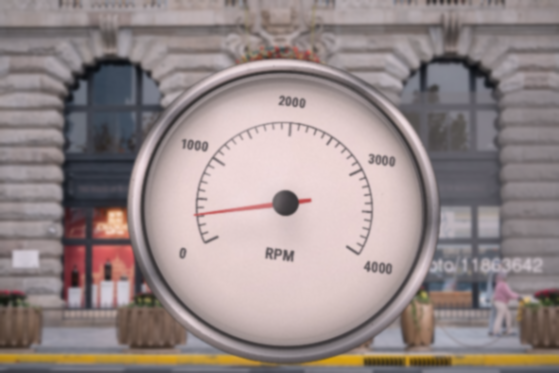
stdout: {"value": 300, "unit": "rpm"}
